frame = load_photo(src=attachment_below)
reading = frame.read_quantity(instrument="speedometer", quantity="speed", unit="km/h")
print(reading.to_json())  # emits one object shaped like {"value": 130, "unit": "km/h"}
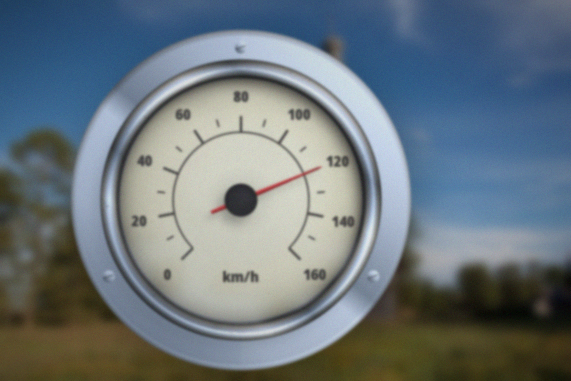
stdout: {"value": 120, "unit": "km/h"}
